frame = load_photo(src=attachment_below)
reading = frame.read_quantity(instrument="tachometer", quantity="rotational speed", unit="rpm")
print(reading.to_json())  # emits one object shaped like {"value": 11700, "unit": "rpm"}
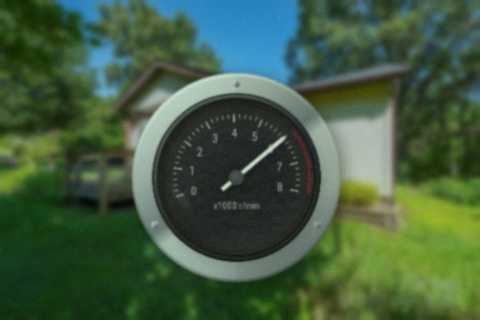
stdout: {"value": 6000, "unit": "rpm"}
